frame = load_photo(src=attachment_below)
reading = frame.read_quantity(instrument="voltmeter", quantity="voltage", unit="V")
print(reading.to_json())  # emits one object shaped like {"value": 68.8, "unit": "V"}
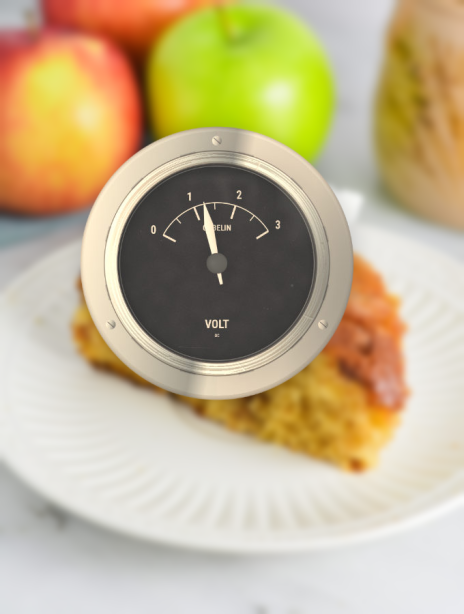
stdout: {"value": 1.25, "unit": "V"}
